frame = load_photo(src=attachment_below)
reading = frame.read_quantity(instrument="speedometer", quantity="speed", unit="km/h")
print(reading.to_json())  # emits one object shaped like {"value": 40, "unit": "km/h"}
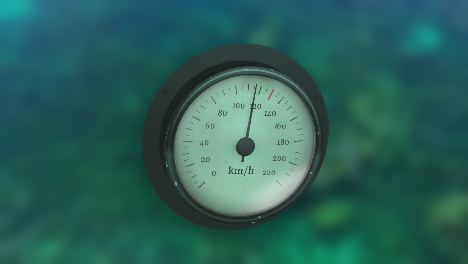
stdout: {"value": 115, "unit": "km/h"}
